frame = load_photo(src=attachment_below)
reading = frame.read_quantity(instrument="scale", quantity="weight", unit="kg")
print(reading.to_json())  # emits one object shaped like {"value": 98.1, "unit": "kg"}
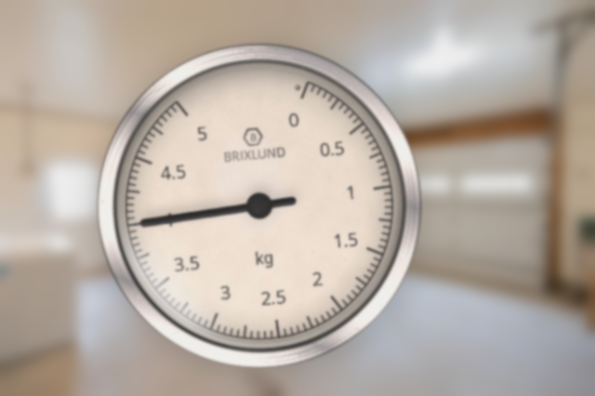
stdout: {"value": 4, "unit": "kg"}
